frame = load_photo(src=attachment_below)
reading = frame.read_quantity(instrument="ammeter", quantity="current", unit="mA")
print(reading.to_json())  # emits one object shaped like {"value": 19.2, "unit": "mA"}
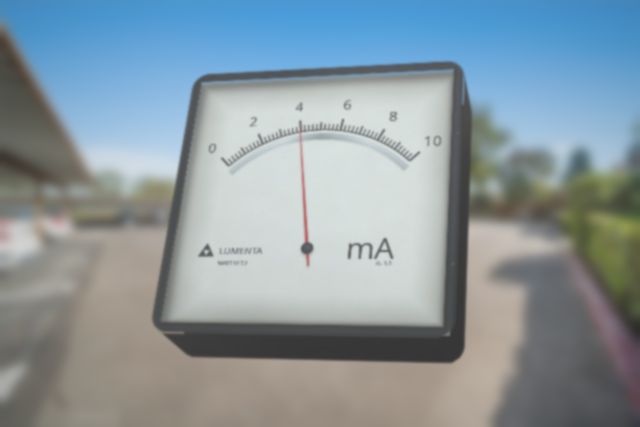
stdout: {"value": 4, "unit": "mA"}
